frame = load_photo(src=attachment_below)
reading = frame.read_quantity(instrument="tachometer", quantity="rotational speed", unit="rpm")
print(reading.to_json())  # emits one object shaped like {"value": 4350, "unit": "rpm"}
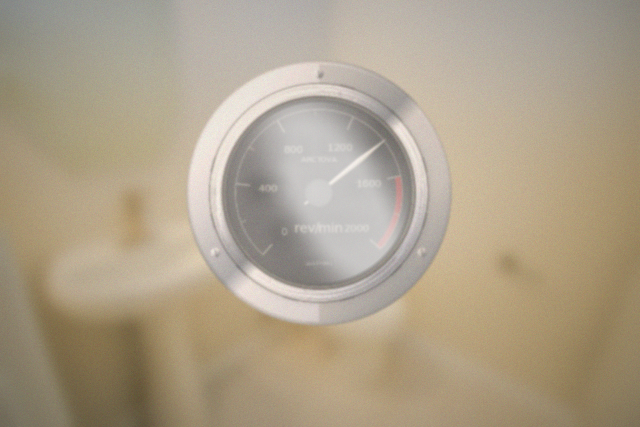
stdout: {"value": 1400, "unit": "rpm"}
